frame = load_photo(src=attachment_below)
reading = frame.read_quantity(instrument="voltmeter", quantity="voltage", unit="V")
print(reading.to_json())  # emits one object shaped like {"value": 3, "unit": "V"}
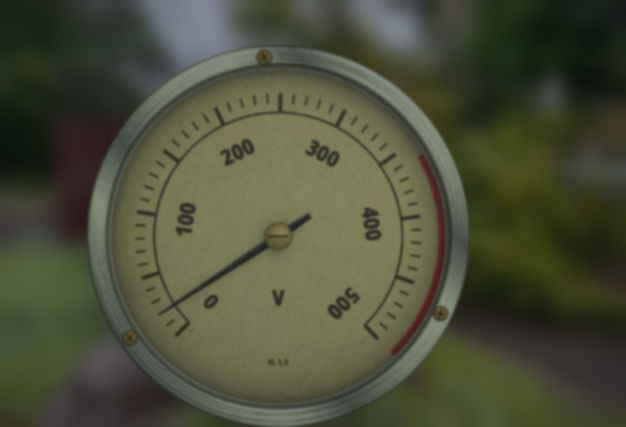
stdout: {"value": 20, "unit": "V"}
